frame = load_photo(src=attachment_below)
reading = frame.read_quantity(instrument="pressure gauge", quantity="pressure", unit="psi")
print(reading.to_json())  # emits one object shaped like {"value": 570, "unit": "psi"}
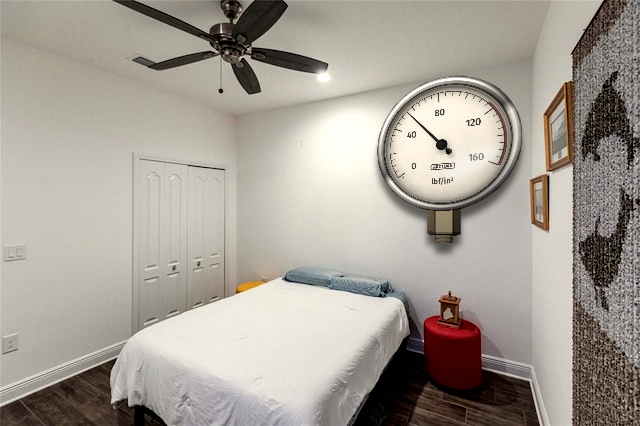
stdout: {"value": 55, "unit": "psi"}
